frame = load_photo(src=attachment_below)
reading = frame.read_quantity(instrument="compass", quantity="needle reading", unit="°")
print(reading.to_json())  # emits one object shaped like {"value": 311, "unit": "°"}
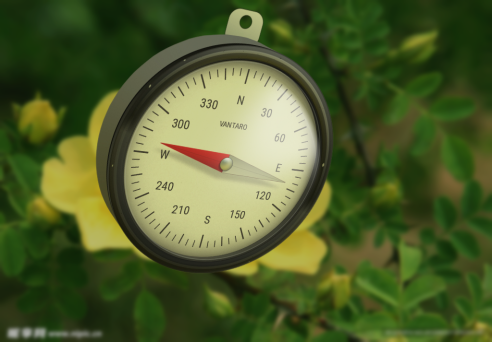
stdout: {"value": 280, "unit": "°"}
